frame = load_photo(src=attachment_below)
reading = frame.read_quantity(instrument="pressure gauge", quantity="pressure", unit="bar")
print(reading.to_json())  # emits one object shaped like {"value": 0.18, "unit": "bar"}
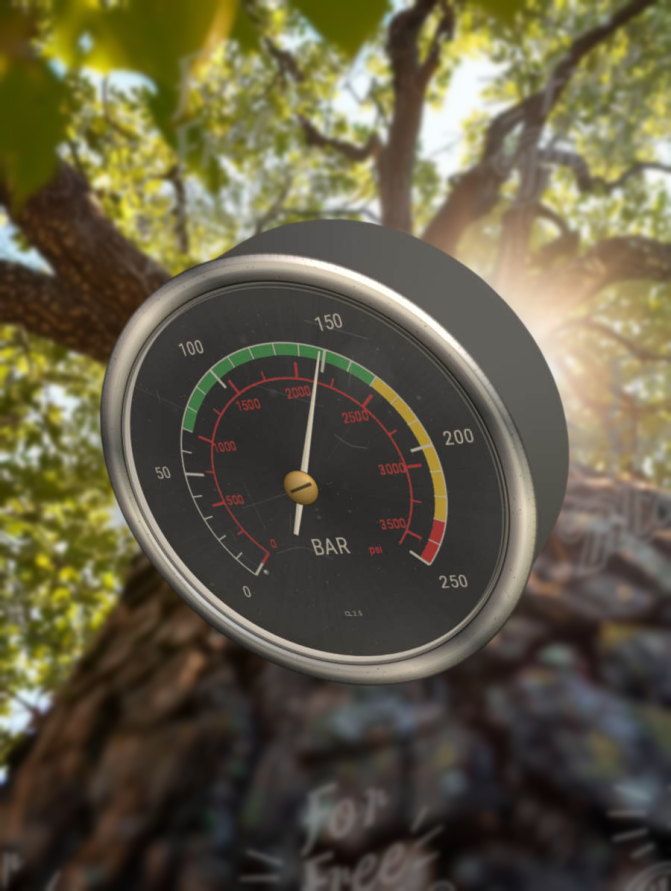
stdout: {"value": 150, "unit": "bar"}
